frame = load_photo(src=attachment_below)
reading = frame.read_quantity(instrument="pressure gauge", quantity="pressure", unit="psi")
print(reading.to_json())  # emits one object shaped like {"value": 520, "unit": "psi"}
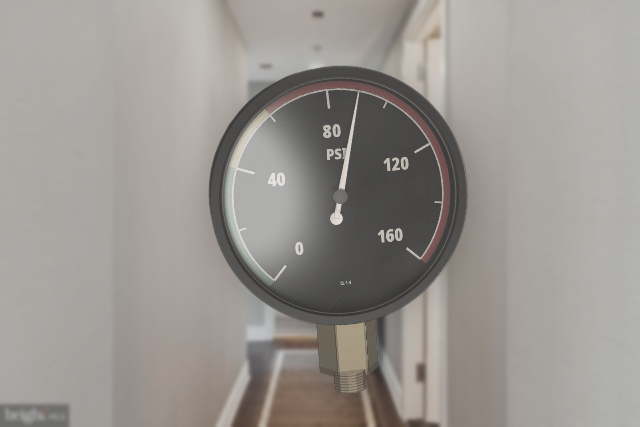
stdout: {"value": 90, "unit": "psi"}
